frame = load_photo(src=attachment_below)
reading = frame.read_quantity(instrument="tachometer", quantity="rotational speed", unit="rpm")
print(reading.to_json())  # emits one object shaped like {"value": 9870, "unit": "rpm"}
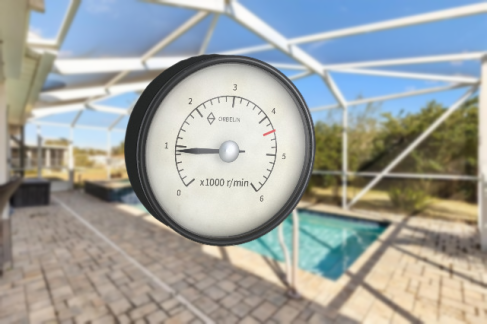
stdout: {"value": 900, "unit": "rpm"}
